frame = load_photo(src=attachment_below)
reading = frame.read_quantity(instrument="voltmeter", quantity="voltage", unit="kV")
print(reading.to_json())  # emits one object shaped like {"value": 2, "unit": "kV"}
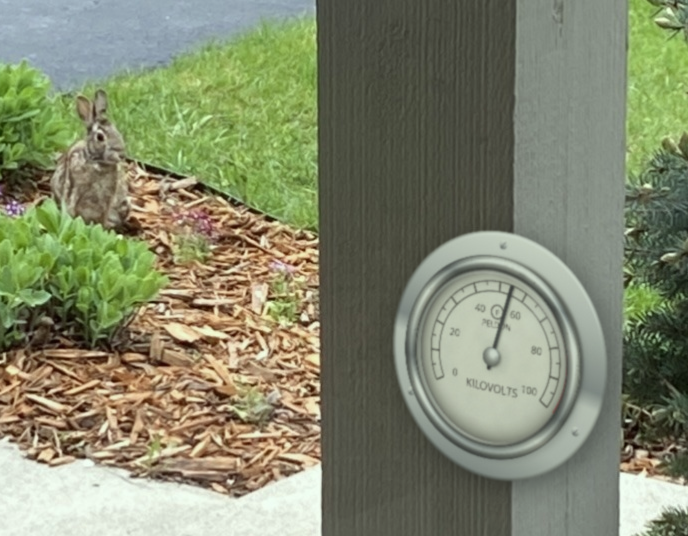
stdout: {"value": 55, "unit": "kV"}
